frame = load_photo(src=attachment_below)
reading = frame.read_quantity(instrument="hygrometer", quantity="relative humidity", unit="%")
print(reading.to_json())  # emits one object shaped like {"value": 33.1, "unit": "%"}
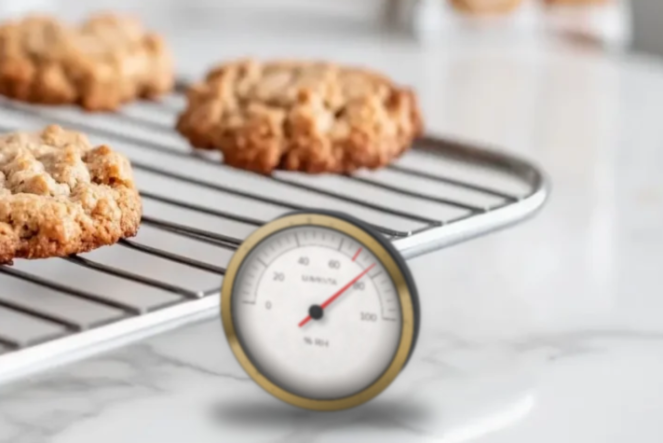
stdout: {"value": 76, "unit": "%"}
